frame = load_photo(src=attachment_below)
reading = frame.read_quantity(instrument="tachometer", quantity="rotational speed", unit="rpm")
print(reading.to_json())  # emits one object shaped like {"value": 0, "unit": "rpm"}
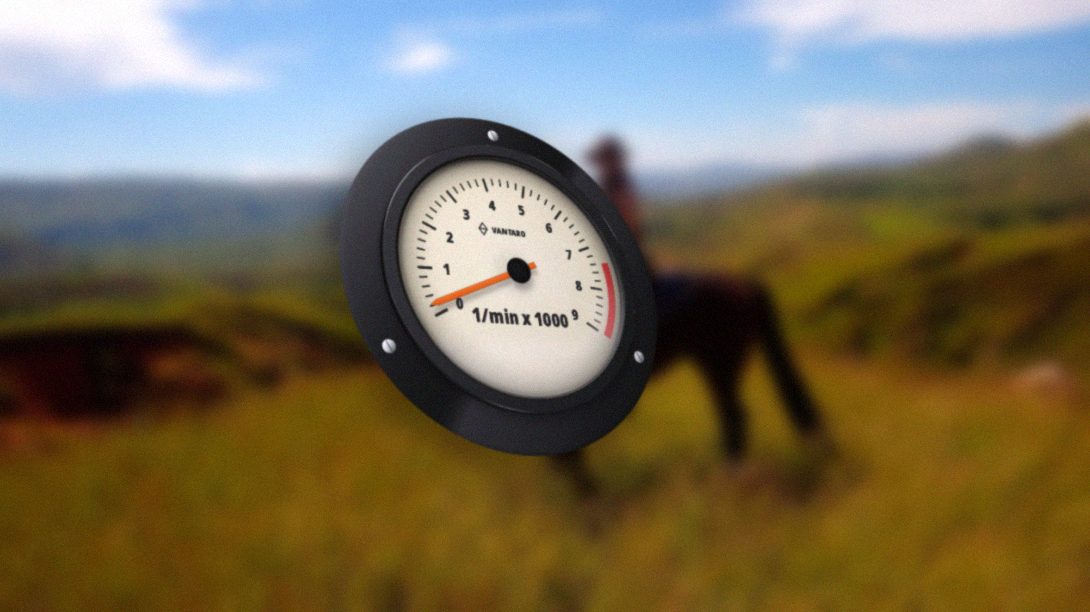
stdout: {"value": 200, "unit": "rpm"}
